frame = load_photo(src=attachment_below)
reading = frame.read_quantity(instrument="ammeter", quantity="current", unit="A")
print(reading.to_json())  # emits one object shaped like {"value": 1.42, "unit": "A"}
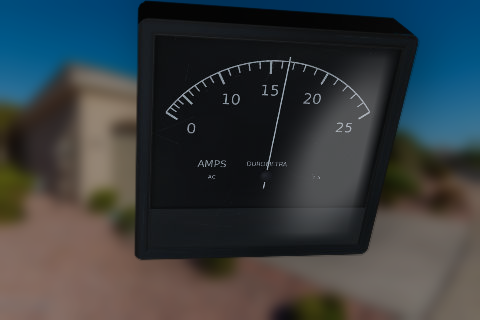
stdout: {"value": 16.5, "unit": "A"}
